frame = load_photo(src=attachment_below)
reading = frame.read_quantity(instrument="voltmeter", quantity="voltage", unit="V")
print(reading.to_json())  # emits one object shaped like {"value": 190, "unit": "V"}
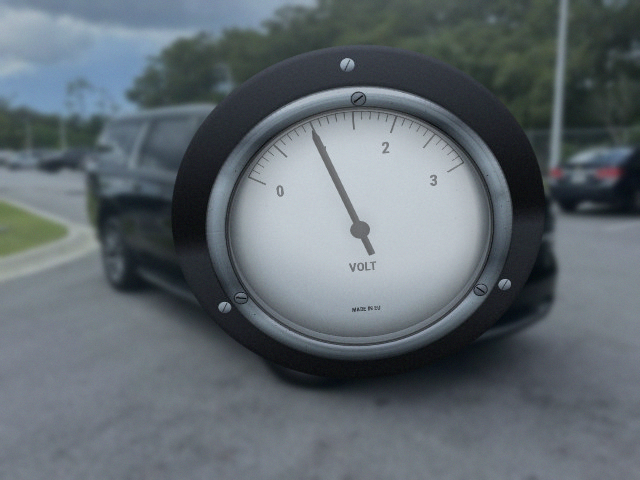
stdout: {"value": 1, "unit": "V"}
